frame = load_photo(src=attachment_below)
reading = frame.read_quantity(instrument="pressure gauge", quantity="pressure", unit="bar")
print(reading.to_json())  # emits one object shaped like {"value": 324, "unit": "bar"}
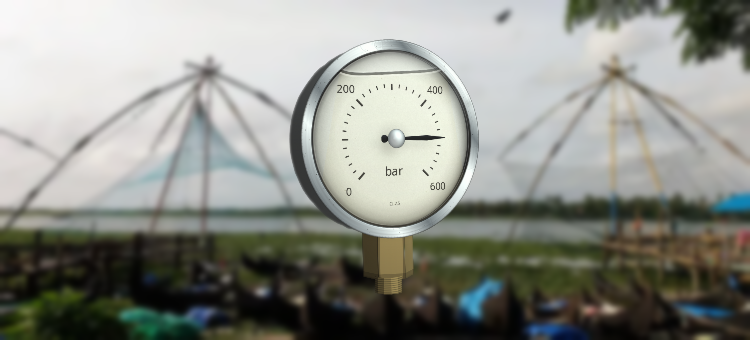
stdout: {"value": 500, "unit": "bar"}
